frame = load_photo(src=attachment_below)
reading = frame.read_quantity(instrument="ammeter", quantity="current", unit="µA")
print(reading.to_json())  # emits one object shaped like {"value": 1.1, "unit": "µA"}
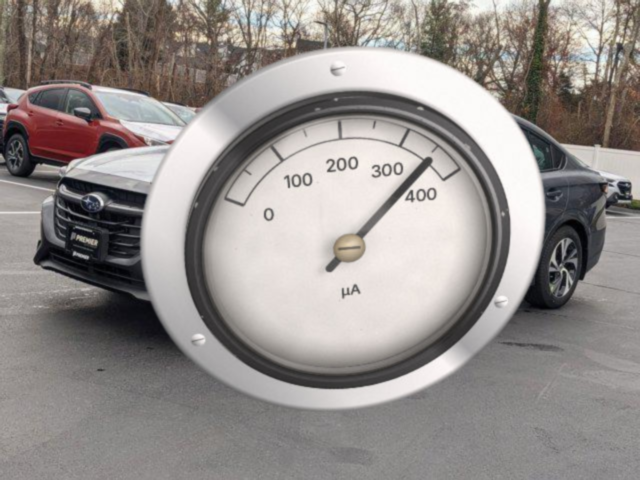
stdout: {"value": 350, "unit": "µA"}
